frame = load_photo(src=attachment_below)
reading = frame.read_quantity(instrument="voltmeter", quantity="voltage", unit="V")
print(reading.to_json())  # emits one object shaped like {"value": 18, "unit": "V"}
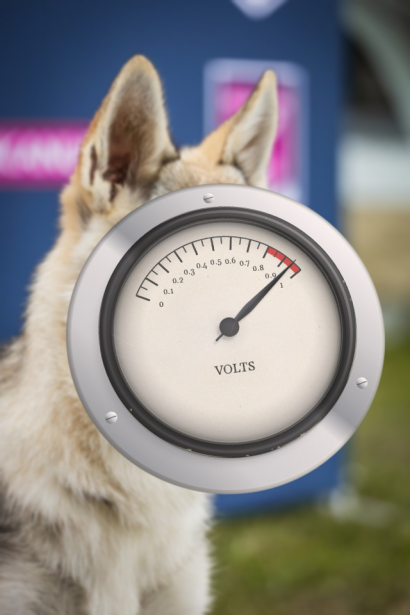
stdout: {"value": 0.95, "unit": "V"}
